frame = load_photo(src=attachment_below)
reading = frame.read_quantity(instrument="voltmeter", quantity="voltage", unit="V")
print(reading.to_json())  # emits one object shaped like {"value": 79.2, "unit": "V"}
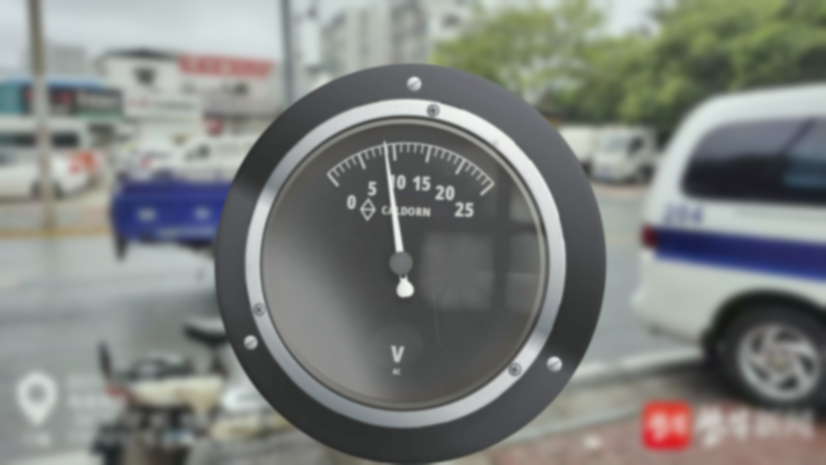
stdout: {"value": 9, "unit": "V"}
